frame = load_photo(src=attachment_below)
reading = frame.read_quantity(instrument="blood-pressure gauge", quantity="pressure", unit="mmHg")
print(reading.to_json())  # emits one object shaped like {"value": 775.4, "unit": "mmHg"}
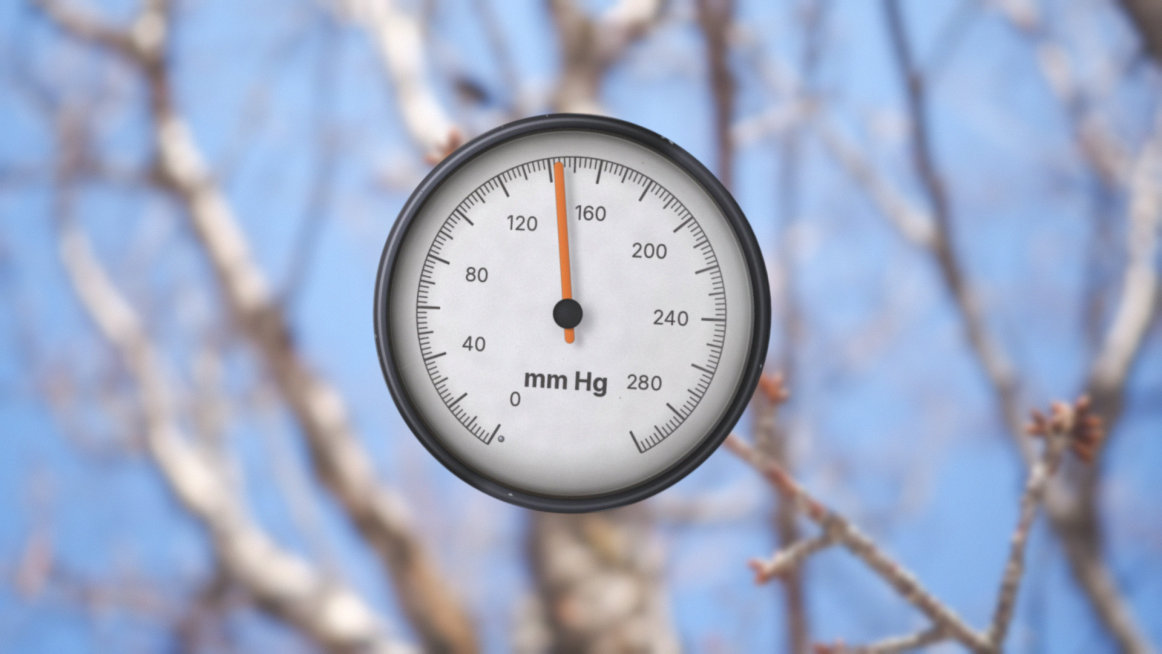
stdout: {"value": 144, "unit": "mmHg"}
